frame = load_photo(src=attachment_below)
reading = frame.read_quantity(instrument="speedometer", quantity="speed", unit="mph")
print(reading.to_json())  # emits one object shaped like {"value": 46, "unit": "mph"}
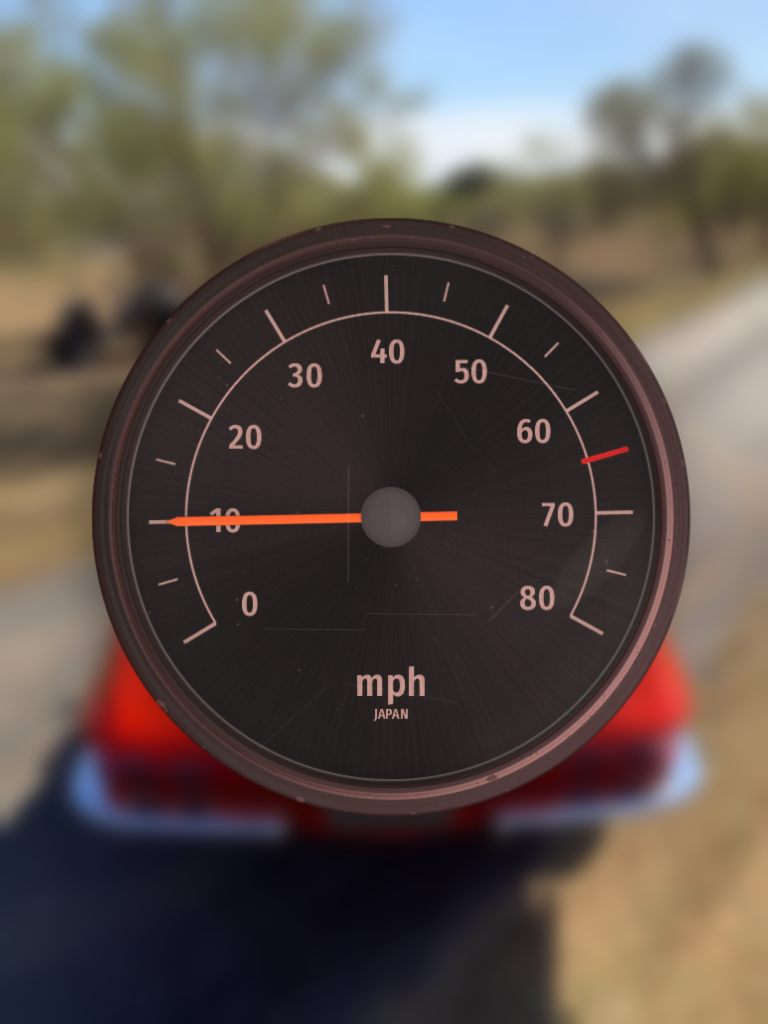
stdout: {"value": 10, "unit": "mph"}
